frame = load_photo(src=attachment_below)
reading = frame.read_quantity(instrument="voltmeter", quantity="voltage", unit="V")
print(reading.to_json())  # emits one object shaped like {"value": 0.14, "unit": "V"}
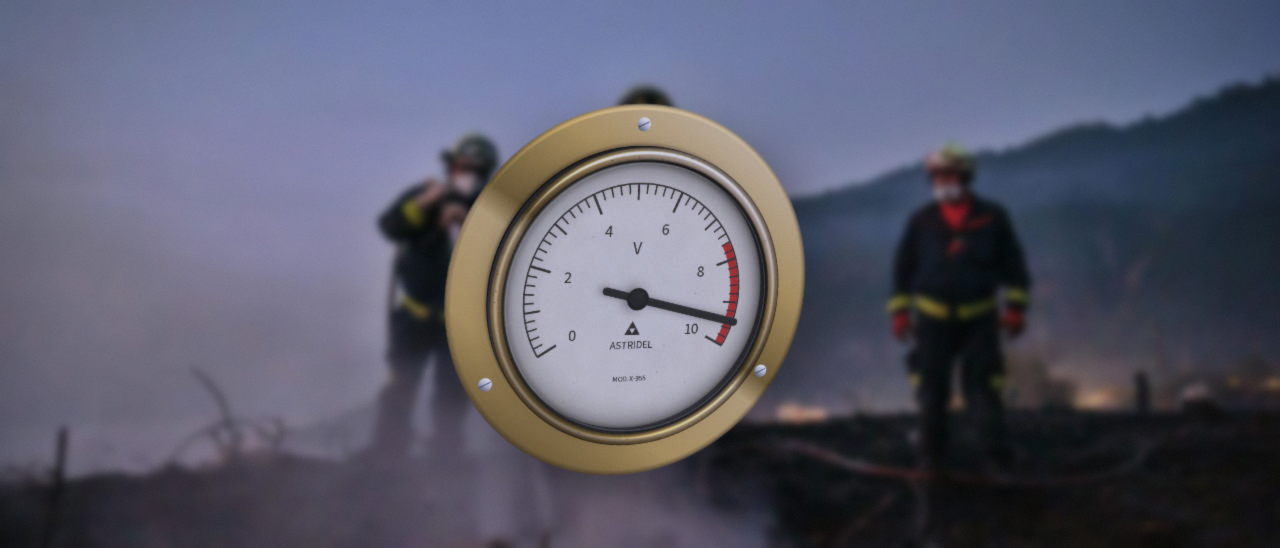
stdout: {"value": 9.4, "unit": "V"}
